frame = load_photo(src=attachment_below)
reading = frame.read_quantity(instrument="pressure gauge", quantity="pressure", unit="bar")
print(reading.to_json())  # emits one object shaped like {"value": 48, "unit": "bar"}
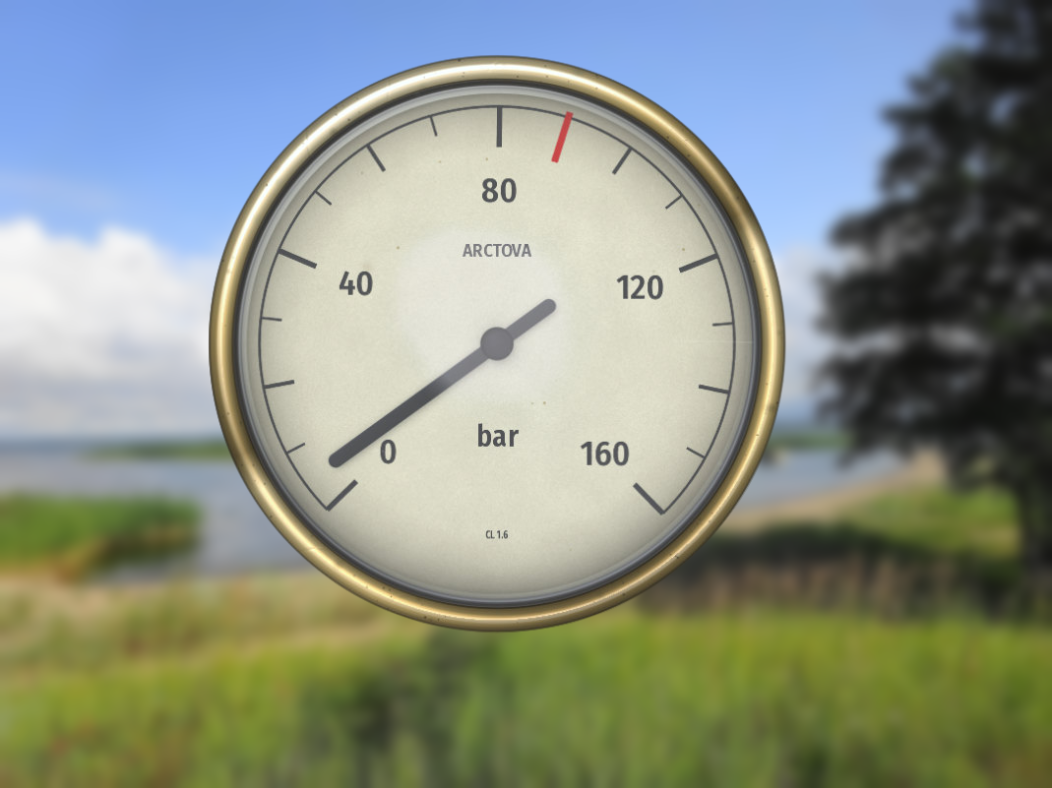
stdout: {"value": 5, "unit": "bar"}
